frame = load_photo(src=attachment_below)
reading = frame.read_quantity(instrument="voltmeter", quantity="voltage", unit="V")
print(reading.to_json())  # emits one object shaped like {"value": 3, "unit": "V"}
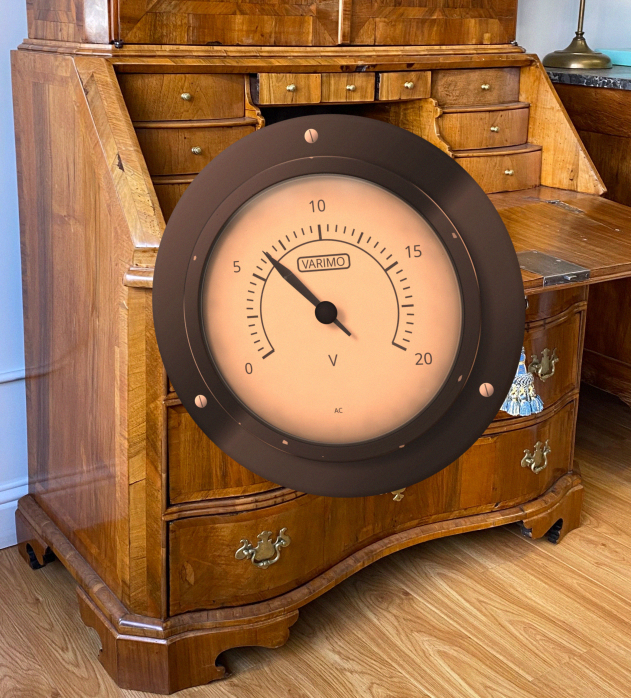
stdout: {"value": 6.5, "unit": "V"}
